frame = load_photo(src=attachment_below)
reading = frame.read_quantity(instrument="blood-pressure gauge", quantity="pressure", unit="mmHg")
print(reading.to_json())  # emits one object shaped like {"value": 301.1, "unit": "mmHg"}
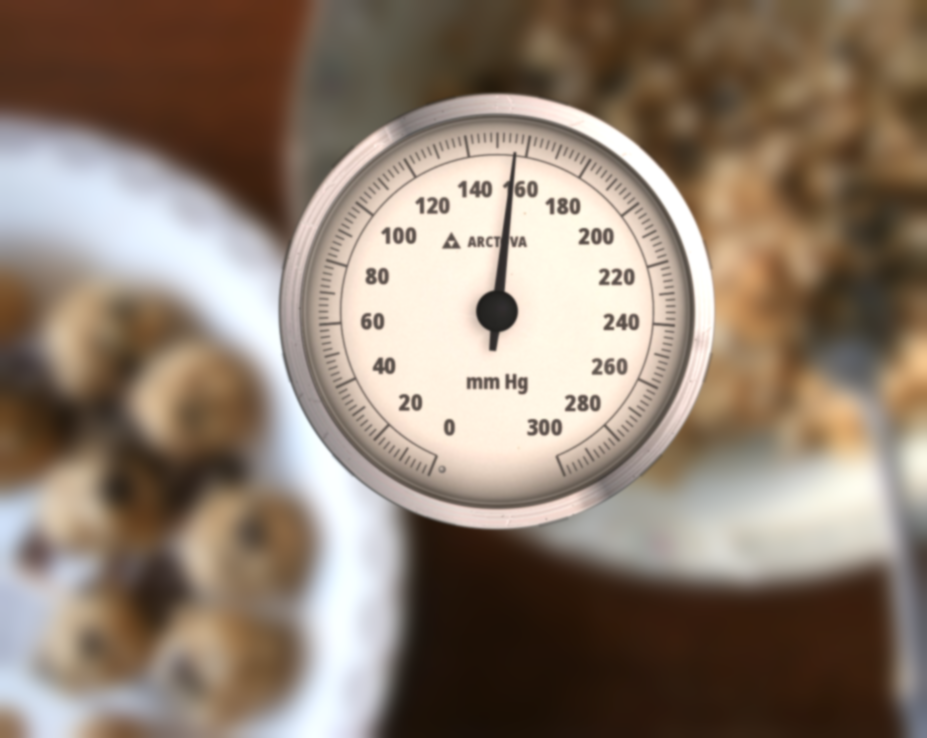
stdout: {"value": 156, "unit": "mmHg"}
